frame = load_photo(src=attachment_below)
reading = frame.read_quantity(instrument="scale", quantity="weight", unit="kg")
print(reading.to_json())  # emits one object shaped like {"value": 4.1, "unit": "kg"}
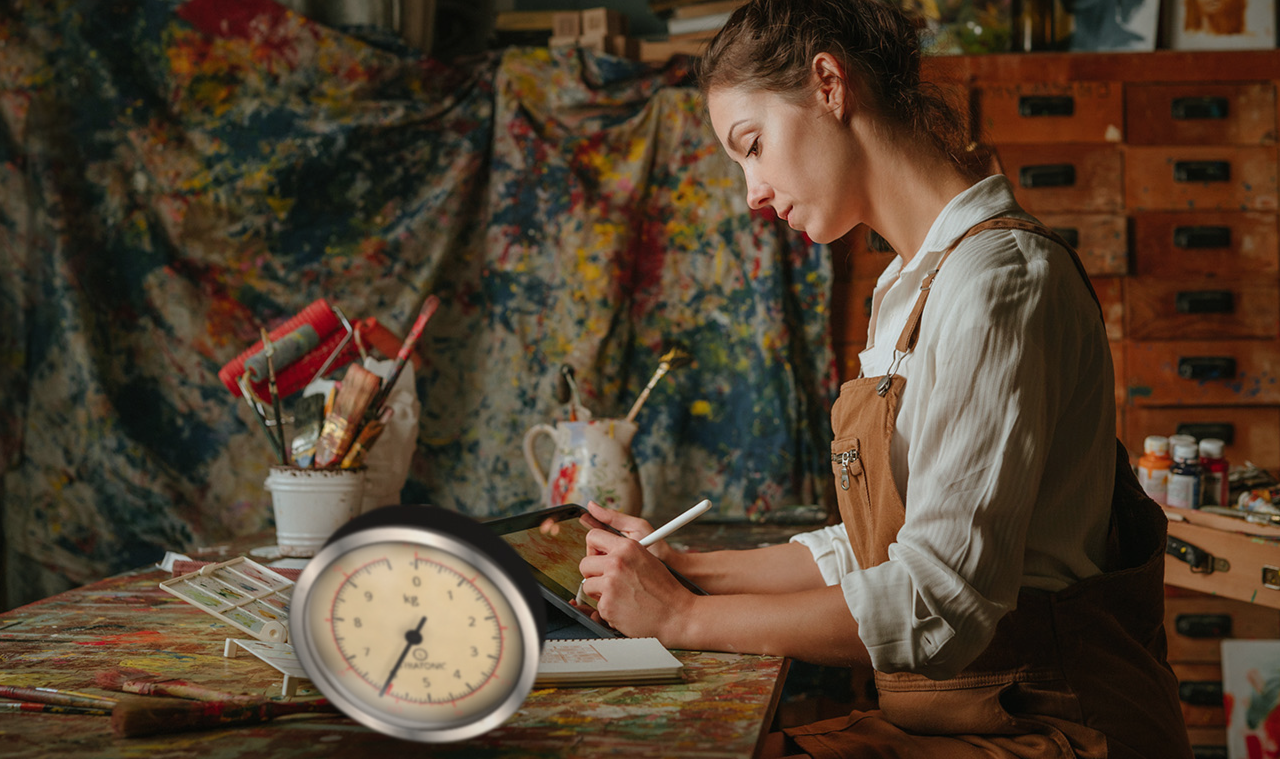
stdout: {"value": 6, "unit": "kg"}
